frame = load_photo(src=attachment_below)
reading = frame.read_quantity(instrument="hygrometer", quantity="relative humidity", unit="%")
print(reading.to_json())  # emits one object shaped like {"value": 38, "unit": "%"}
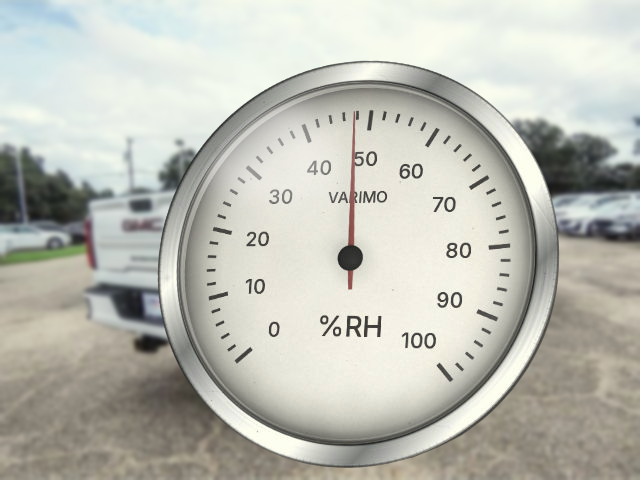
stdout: {"value": 48, "unit": "%"}
